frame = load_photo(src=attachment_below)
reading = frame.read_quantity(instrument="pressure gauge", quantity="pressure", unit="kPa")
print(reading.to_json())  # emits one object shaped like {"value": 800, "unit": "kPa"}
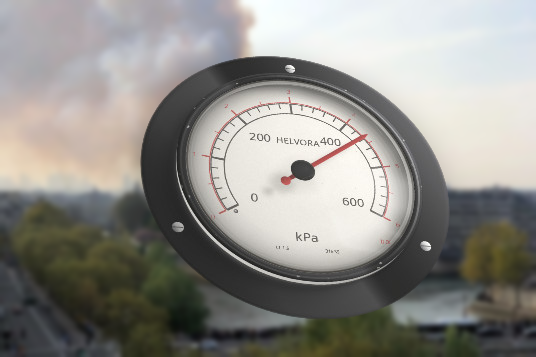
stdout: {"value": 440, "unit": "kPa"}
